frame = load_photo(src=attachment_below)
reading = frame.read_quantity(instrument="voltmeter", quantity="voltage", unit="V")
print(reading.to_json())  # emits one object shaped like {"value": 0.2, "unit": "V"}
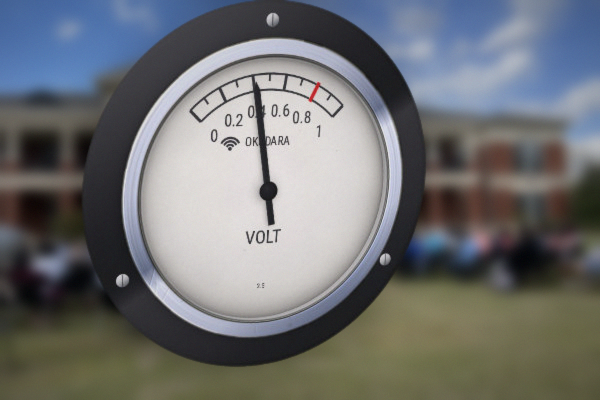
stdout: {"value": 0.4, "unit": "V"}
